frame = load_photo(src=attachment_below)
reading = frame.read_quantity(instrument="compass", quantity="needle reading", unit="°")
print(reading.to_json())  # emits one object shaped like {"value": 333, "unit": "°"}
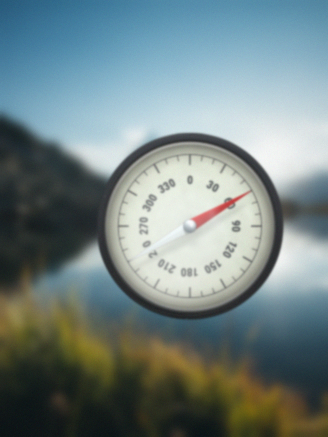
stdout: {"value": 60, "unit": "°"}
